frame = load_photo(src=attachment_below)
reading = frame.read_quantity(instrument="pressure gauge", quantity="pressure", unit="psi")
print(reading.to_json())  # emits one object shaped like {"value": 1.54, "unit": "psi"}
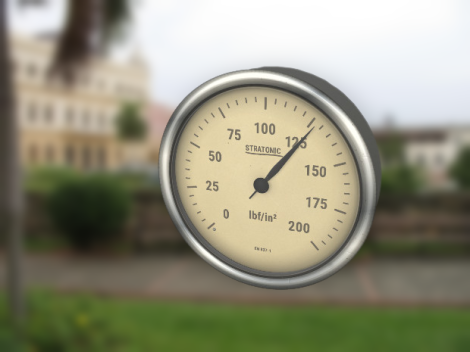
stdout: {"value": 127.5, "unit": "psi"}
